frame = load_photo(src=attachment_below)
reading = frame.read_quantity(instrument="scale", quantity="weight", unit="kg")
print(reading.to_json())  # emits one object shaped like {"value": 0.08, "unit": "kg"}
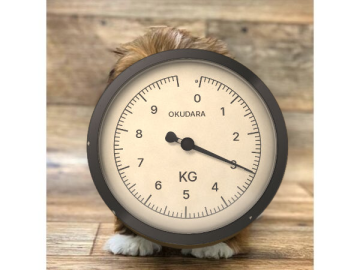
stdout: {"value": 3, "unit": "kg"}
